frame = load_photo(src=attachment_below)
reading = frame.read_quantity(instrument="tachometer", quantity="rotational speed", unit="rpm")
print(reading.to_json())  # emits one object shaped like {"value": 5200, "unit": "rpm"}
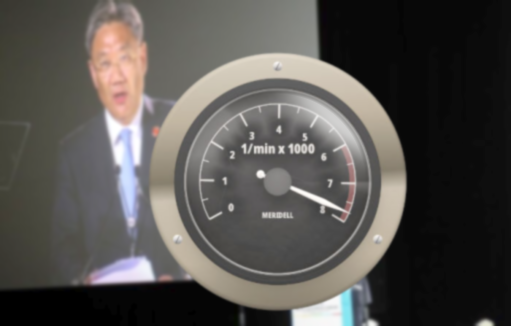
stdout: {"value": 7750, "unit": "rpm"}
